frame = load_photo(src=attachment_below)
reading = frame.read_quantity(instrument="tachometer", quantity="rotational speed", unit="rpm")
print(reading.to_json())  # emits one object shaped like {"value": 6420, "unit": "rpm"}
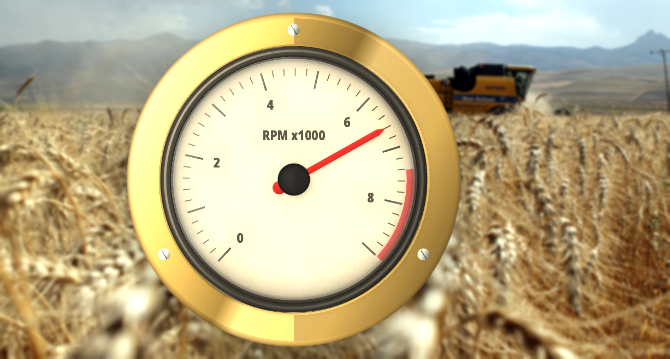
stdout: {"value": 6600, "unit": "rpm"}
